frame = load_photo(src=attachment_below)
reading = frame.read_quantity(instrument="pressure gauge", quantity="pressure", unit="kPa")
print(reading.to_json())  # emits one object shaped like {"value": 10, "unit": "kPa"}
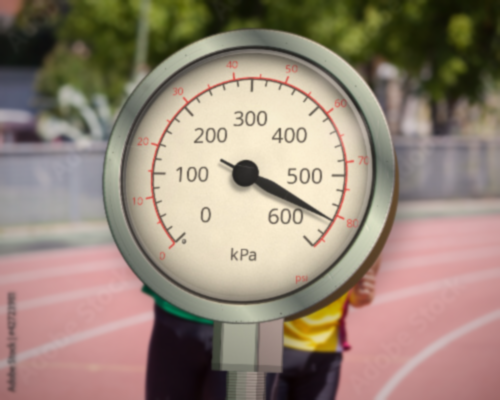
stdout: {"value": 560, "unit": "kPa"}
